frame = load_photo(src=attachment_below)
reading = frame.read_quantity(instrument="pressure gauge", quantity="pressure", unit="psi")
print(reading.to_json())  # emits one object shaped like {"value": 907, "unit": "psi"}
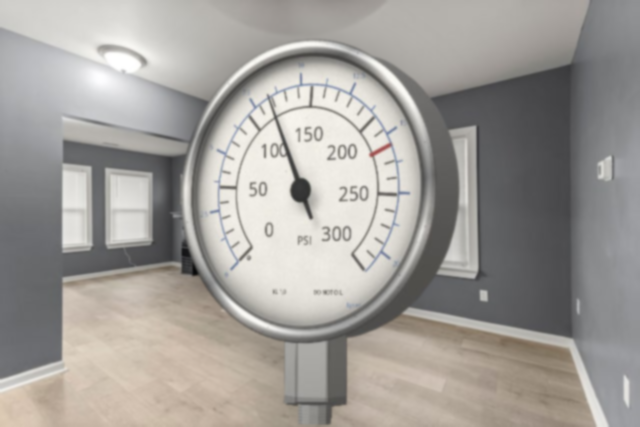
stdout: {"value": 120, "unit": "psi"}
